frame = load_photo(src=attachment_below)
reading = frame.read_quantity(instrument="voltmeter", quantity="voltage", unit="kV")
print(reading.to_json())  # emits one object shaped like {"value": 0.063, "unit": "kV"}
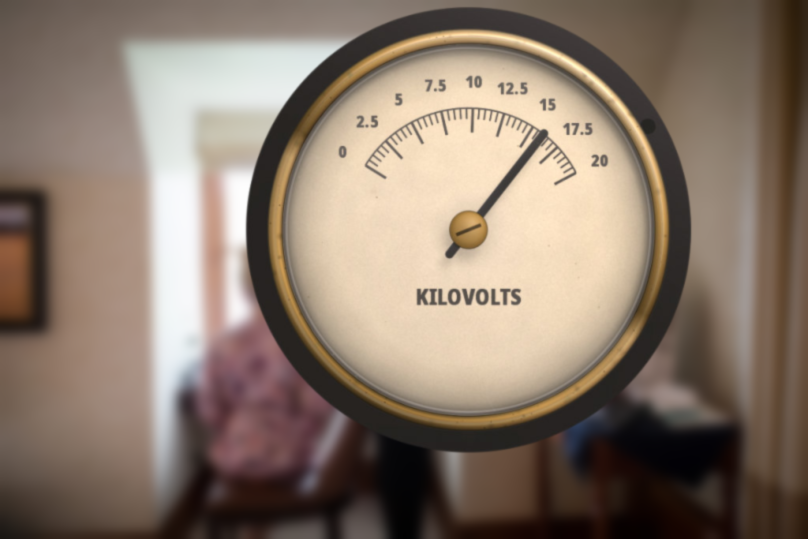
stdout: {"value": 16, "unit": "kV"}
